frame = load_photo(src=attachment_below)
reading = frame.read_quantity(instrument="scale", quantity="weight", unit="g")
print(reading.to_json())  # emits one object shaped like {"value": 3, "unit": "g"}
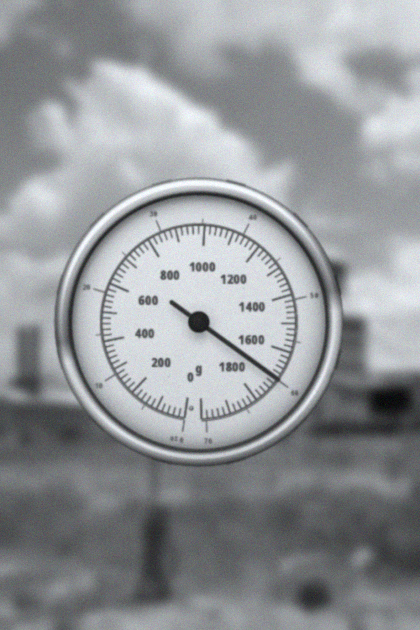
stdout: {"value": 1700, "unit": "g"}
